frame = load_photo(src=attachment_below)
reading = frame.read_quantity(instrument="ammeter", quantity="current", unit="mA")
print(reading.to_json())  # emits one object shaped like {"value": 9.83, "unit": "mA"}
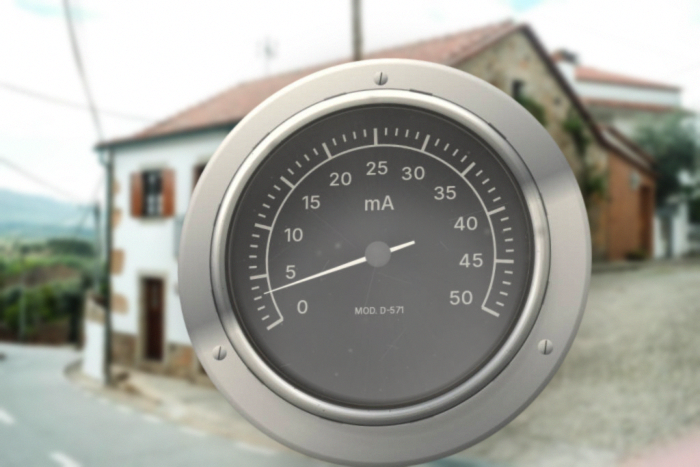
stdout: {"value": 3, "unit": "mA"}
